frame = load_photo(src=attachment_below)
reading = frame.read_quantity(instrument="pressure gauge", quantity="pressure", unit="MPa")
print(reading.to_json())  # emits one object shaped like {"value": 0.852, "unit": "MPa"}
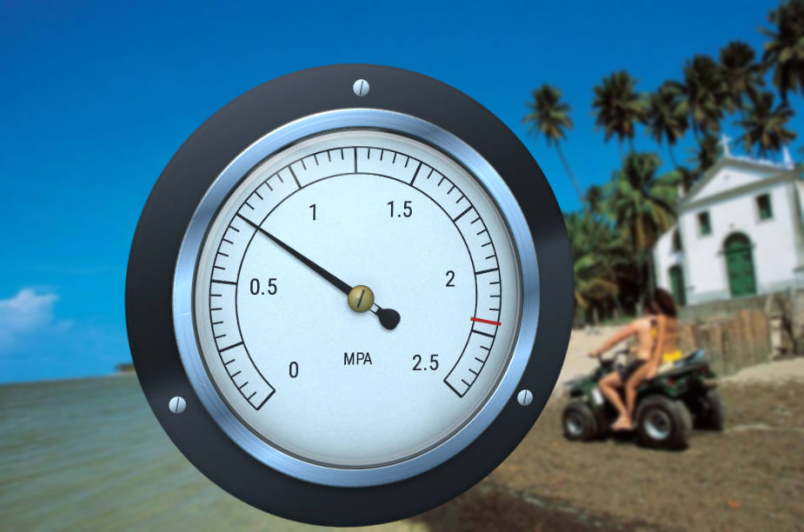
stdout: {"value": 0.75, "unit": "MPa"}
